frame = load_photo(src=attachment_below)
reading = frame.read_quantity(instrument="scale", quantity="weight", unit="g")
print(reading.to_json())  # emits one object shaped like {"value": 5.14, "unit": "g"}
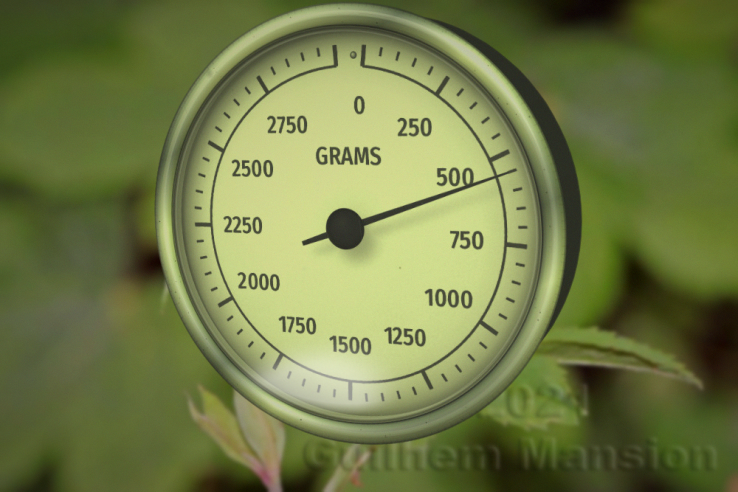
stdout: {"value": 550, "unit": "g"}
